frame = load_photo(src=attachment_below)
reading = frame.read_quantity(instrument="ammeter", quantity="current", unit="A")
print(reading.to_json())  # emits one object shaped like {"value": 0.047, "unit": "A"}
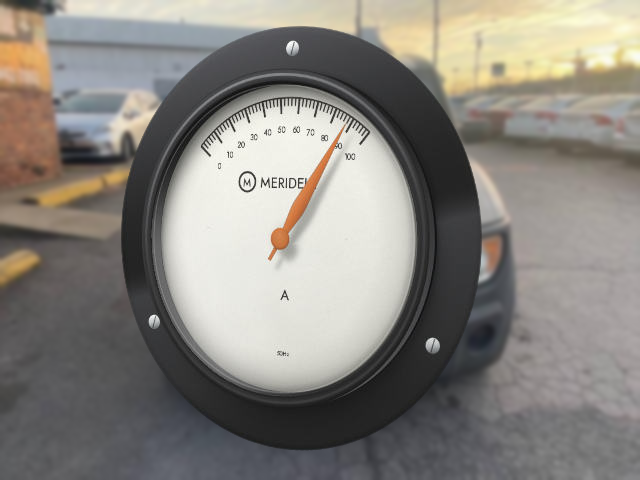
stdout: {"value": 90, "unit": "A"}
